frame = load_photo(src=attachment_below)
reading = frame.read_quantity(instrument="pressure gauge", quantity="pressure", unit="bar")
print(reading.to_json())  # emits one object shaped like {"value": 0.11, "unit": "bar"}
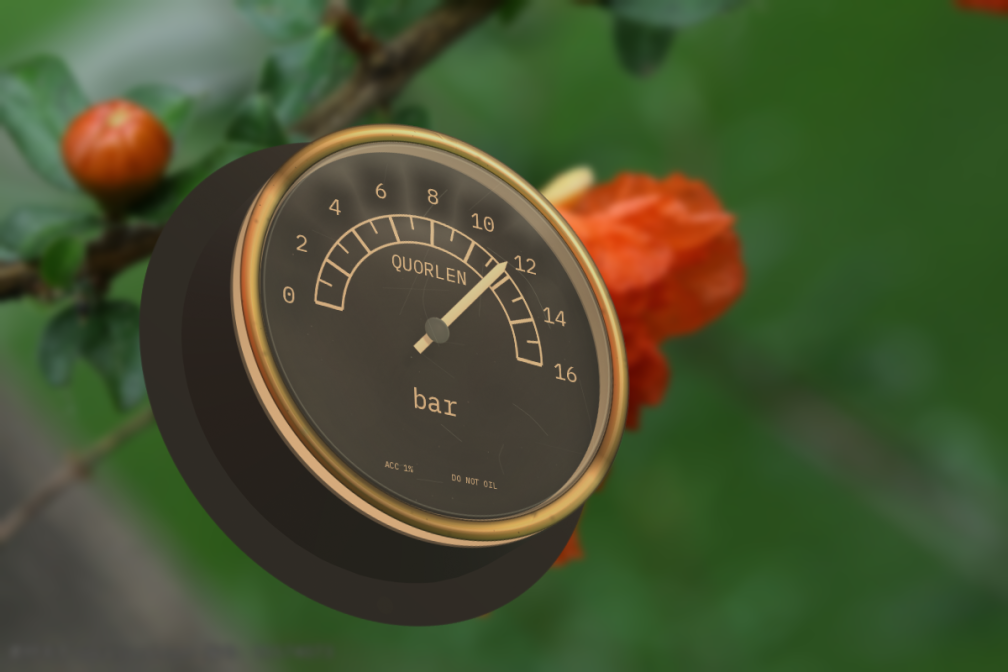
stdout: {"value": 11.5, "unit": "bar"}
